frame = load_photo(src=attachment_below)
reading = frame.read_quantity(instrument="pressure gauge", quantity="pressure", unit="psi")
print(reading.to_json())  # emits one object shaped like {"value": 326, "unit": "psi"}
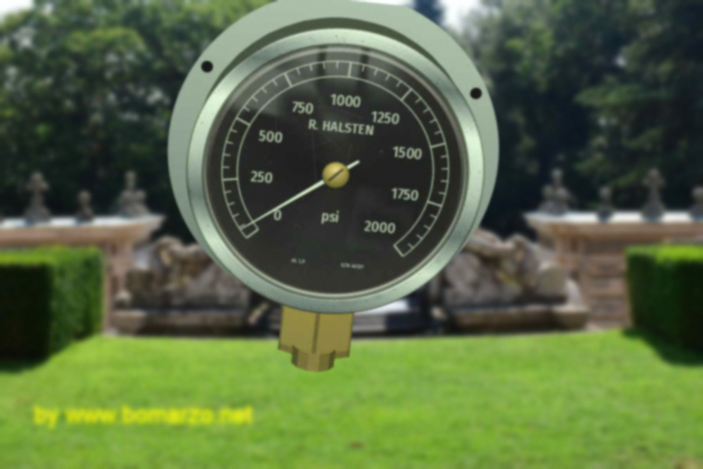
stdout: {"value": 50, "unit": "psi"}
